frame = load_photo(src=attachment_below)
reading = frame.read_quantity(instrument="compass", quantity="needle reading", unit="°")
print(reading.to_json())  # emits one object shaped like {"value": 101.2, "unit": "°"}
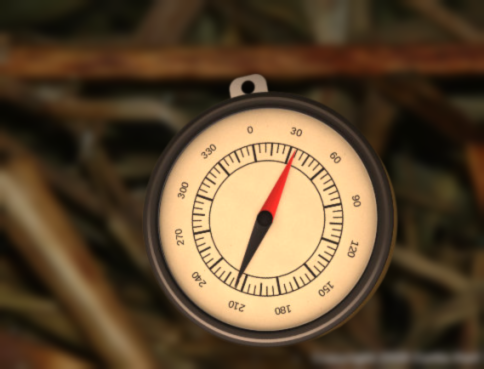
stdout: {"value": 35, "unit": "°"}
